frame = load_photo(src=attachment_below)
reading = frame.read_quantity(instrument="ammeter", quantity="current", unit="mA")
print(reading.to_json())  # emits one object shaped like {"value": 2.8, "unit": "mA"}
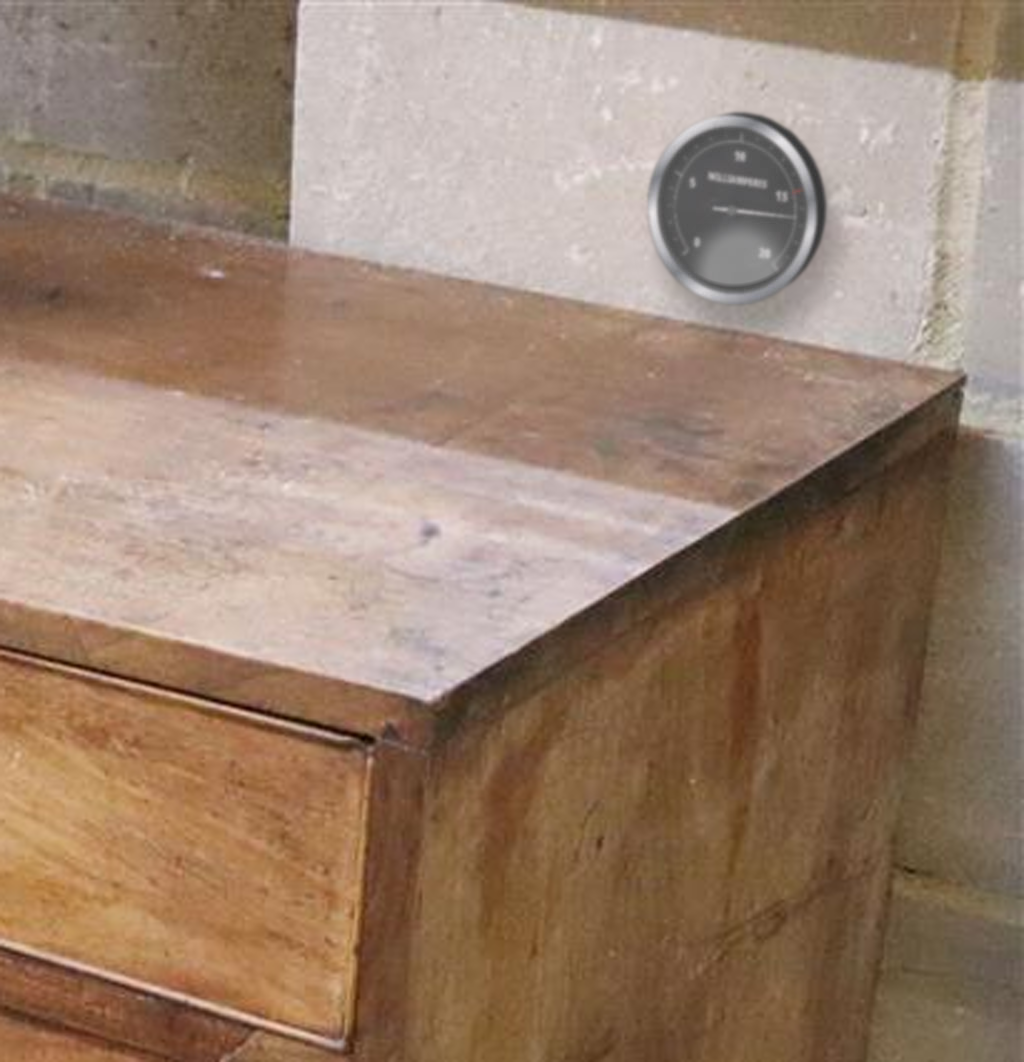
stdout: {"value": 16.5, "unit": "mA"}
